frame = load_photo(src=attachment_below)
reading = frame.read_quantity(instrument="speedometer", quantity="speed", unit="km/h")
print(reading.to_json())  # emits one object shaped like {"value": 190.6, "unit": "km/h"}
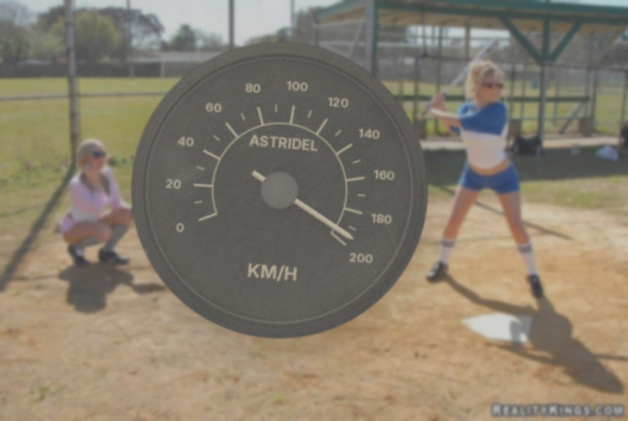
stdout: {"value": 195, "unit": "km/h"}
